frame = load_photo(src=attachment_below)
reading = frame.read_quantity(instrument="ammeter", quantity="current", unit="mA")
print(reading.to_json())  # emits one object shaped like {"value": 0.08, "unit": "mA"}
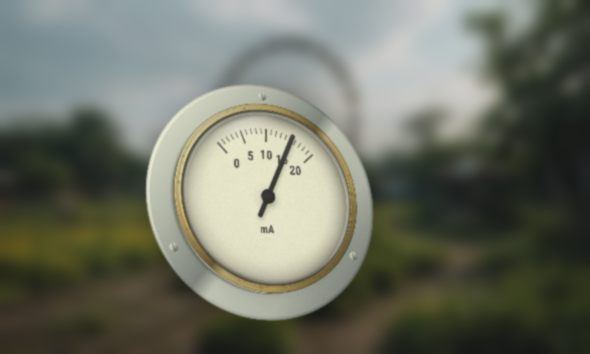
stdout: {"value": 15, "unit": "mA"}
